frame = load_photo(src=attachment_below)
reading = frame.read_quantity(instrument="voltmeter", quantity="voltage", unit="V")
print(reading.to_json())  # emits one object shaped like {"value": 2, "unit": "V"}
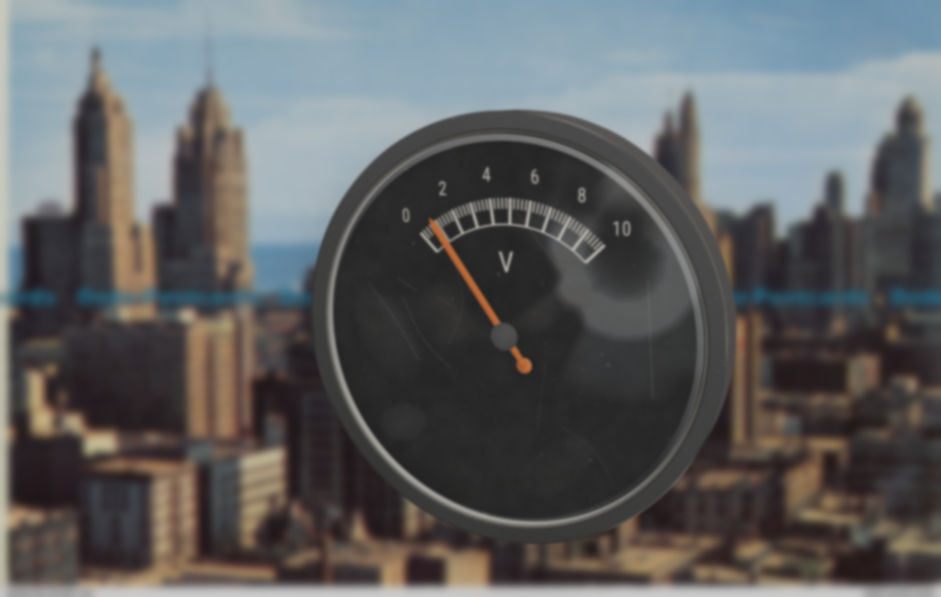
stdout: {"value": 1, "unit": "V"}
